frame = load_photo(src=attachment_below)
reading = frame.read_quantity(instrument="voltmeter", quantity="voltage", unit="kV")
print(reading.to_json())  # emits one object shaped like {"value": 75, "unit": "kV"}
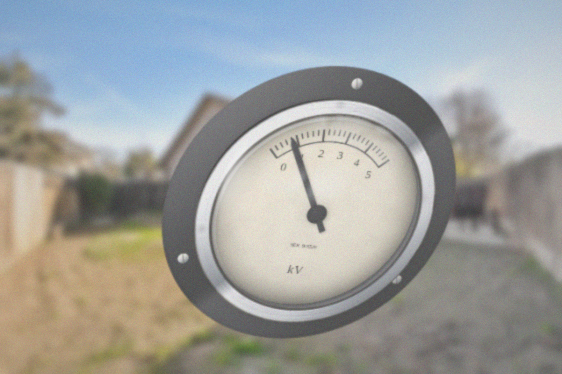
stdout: {"value": 0.8, "unit": "kV"}
